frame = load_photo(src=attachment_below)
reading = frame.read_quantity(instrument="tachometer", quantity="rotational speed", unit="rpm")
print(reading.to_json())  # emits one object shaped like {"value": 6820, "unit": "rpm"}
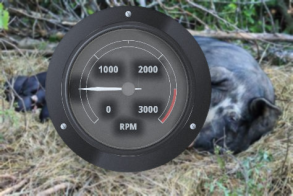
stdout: {"value": 500, "unit": "rpm"}
